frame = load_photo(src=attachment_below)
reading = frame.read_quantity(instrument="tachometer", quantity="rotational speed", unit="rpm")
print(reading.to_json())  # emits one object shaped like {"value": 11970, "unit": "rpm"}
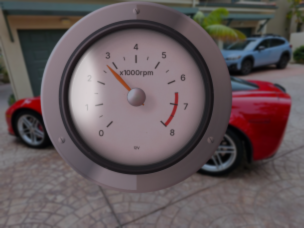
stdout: {"value": 2750, "unit": "rpm"}
